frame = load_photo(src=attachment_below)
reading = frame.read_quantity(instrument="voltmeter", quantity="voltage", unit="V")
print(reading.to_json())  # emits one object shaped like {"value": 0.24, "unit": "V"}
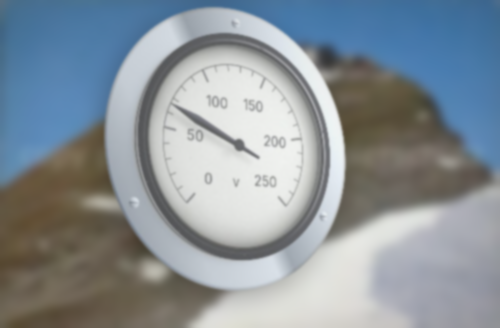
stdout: {"value": 65, "unit": "V"}
